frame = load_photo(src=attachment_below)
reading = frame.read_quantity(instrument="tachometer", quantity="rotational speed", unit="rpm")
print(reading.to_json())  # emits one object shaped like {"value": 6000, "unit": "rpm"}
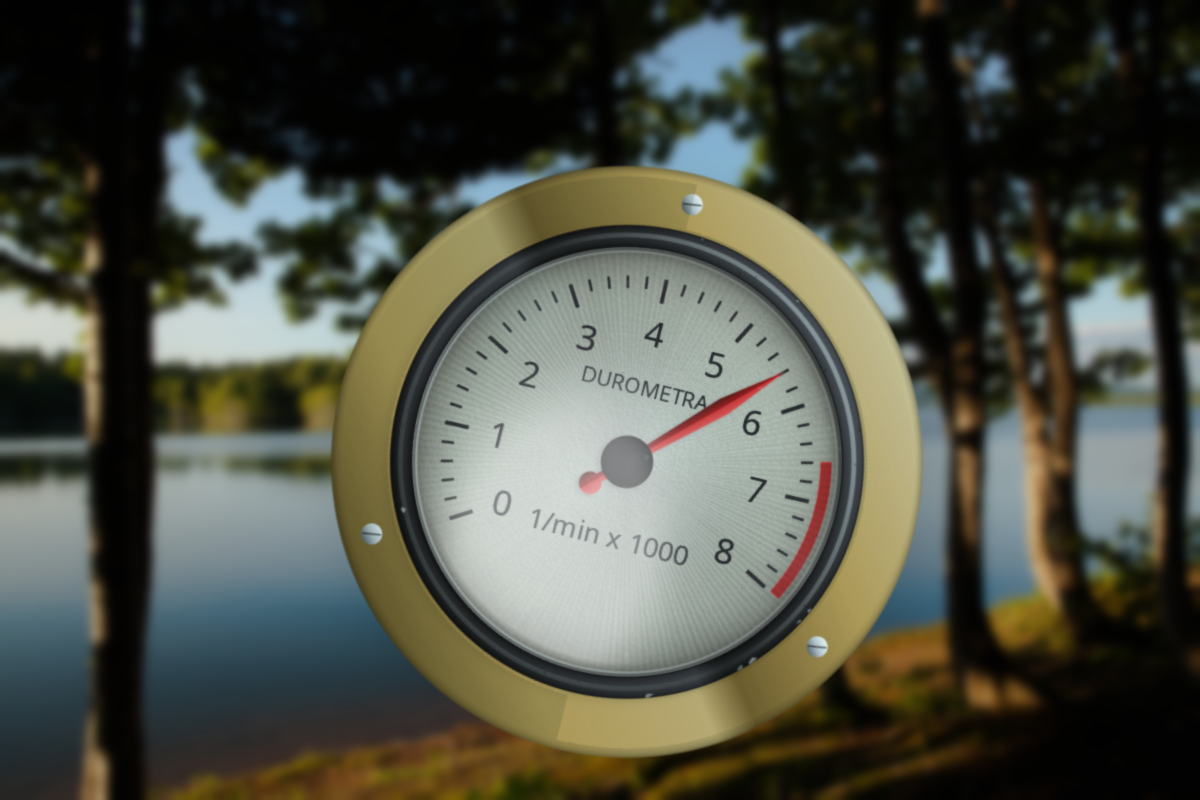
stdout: {"value": 5600, "unit": "rpm"}
